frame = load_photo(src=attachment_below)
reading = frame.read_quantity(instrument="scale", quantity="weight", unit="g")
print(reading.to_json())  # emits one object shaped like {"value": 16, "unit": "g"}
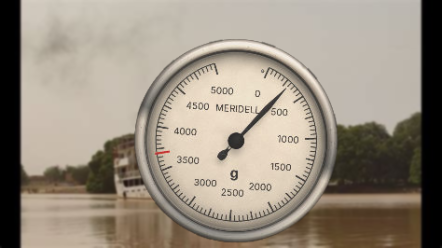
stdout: {"value": 300, "unit": "g"}
